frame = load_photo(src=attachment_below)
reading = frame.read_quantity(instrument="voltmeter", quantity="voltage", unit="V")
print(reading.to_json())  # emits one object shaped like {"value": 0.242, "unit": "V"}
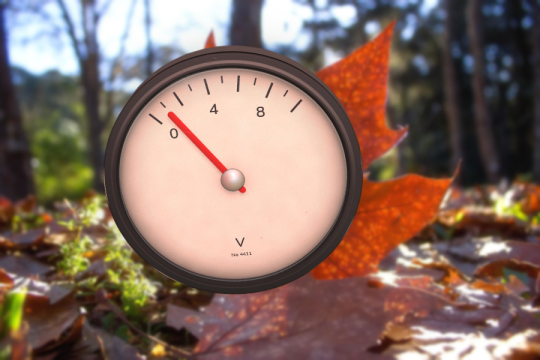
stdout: {"value": 1, "unit": "V"}
